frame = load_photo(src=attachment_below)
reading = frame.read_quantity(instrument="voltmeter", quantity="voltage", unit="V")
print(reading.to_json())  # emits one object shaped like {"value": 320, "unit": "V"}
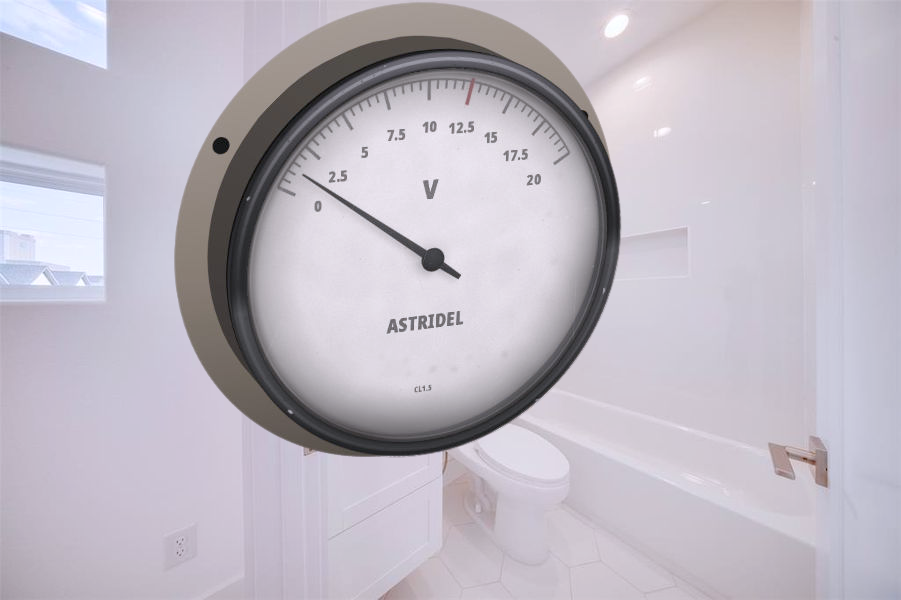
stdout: {"value": 1.25, "unit": "V"}
